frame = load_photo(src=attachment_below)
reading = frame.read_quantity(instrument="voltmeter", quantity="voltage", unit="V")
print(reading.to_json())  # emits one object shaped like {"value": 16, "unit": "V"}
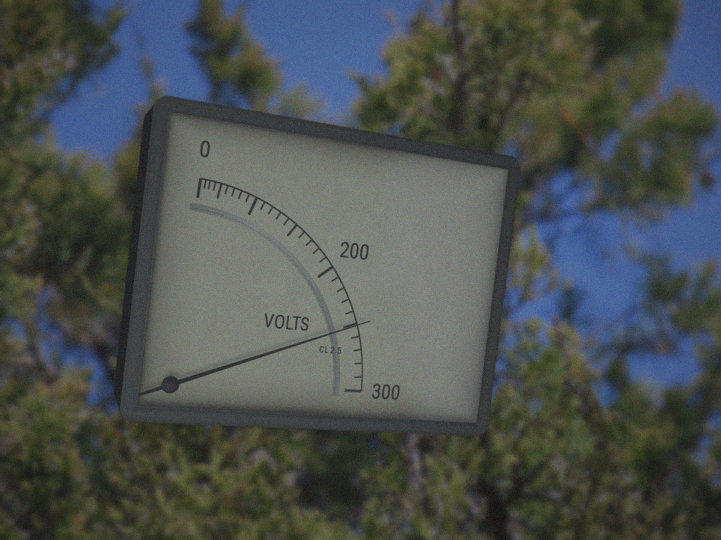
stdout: {"value": 250, "unit": "V"}
